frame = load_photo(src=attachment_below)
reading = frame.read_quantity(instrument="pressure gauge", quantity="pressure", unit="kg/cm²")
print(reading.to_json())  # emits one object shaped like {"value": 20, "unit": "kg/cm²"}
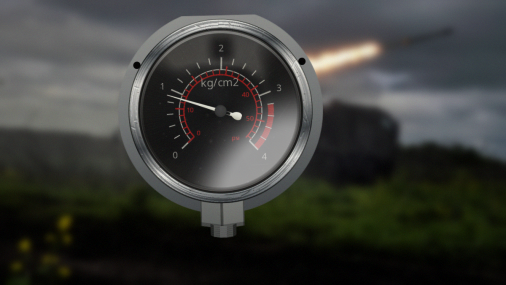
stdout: {"value": 0.9, "unit": "kg/cm²"}
